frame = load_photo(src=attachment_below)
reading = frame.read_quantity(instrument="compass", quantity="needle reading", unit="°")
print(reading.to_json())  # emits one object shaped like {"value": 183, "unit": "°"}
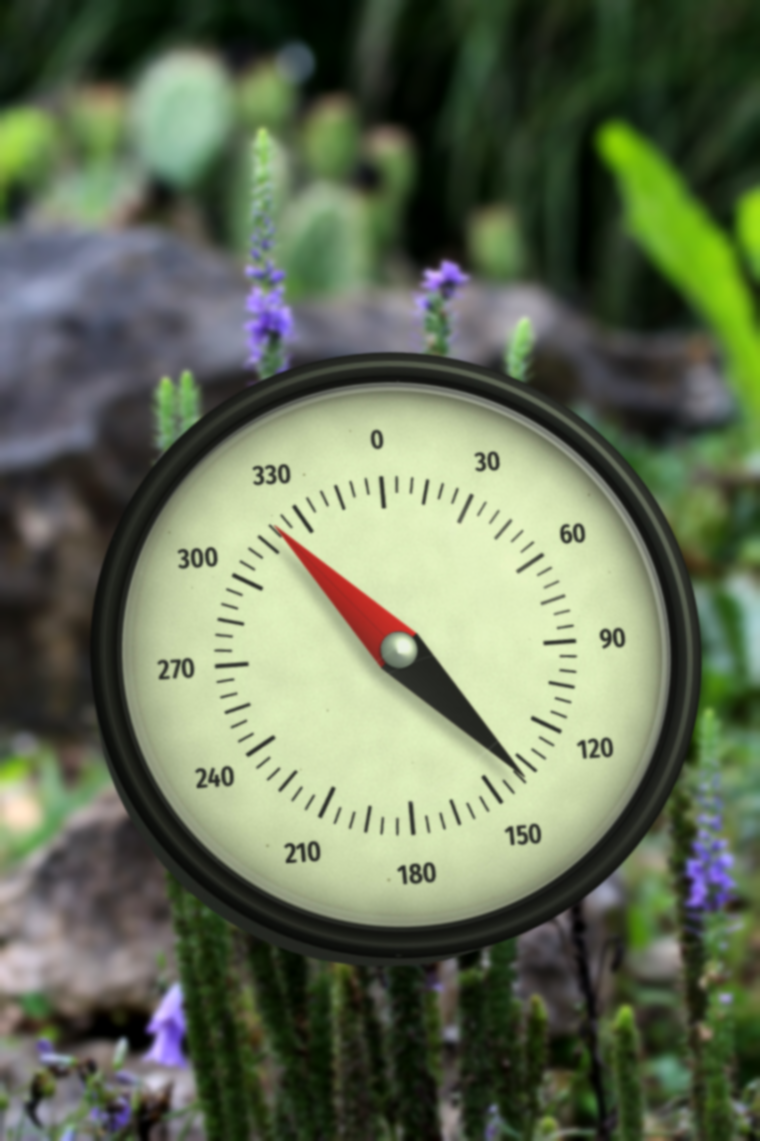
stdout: {"value": 320, "unit": "°"}
